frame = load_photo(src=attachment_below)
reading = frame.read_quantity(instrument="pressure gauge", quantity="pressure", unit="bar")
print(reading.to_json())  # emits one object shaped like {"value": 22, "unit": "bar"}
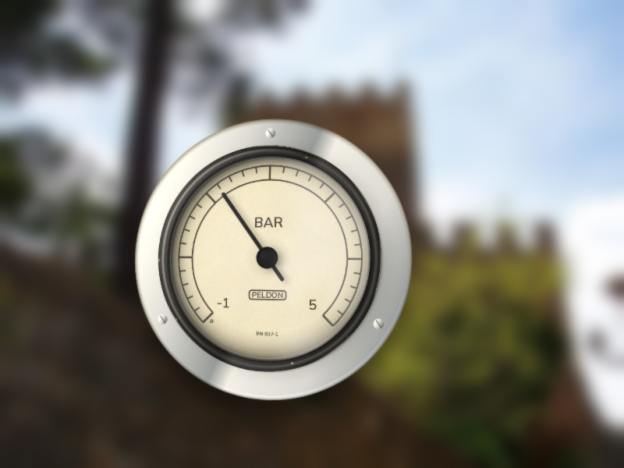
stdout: {"value": 1.2, "unit": "bar"}
